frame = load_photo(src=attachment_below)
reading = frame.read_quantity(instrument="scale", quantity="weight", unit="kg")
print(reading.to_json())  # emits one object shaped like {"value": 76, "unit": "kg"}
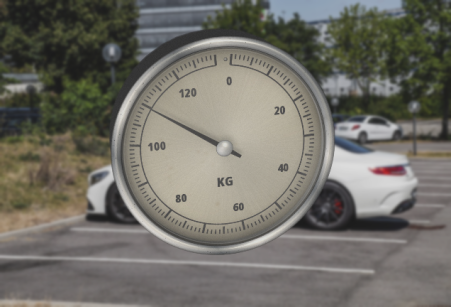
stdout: {"value": 110, "unit": "kg"}
